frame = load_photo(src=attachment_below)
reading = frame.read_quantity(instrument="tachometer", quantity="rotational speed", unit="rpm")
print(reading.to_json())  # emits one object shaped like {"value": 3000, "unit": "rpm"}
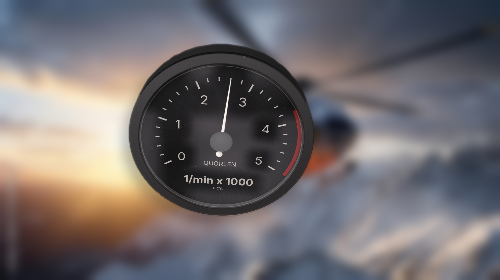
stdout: {"value": 2600, "unit": "rpm"}
